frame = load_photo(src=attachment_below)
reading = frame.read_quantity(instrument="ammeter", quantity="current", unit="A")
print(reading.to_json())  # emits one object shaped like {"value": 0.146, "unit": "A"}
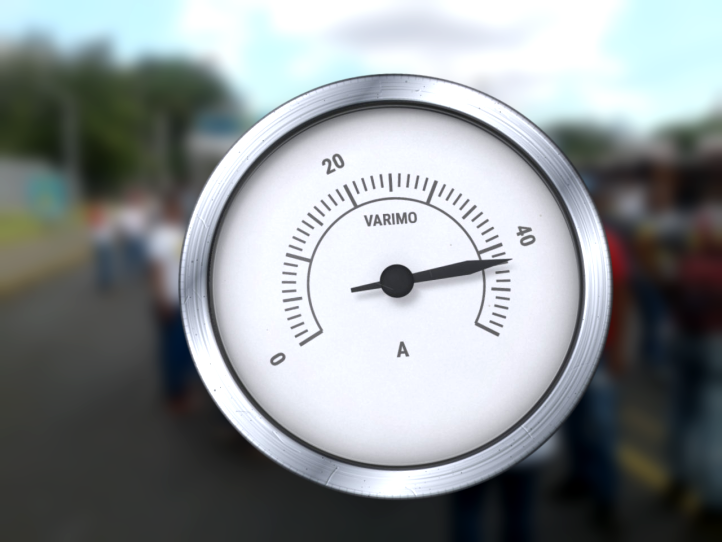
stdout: {"value": 42, "unit": "A"}
